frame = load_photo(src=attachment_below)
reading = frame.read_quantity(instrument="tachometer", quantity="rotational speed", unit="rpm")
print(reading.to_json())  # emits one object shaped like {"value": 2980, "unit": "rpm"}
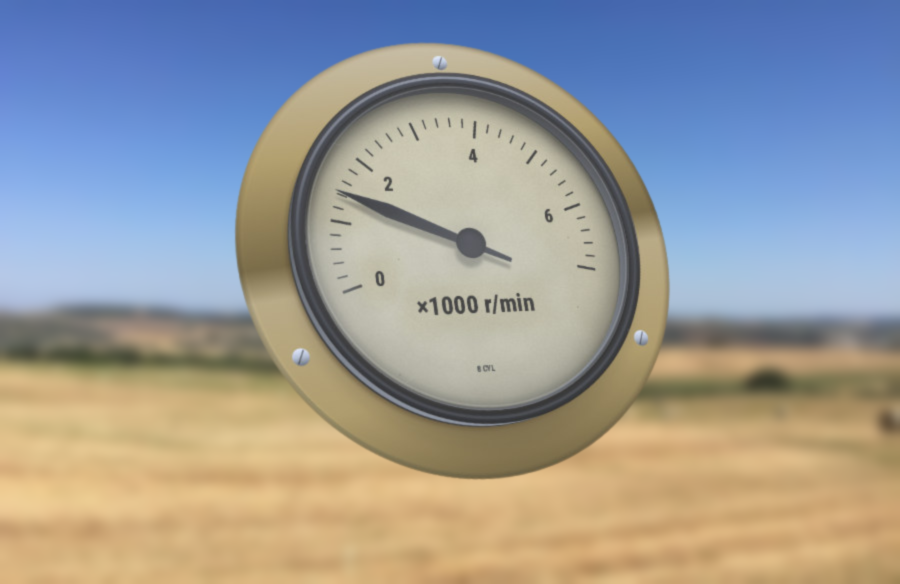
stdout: {"value": 1400, "unit": "rpm"}
